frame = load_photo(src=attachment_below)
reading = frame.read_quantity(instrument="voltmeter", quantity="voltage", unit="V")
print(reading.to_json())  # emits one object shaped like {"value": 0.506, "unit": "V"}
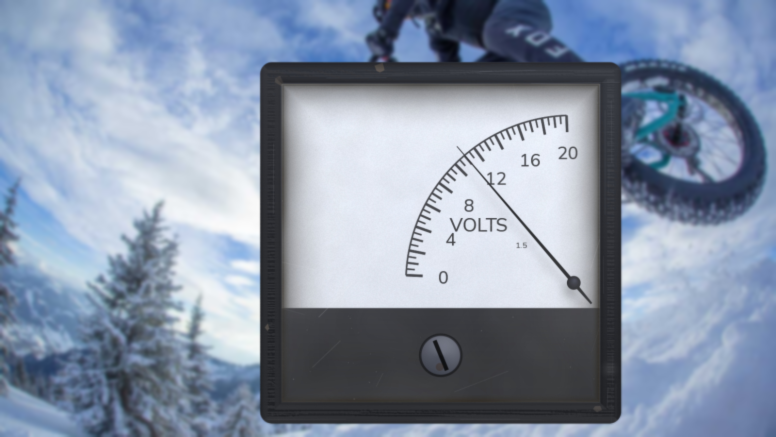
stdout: {"value": 11, "unit": "V"}
